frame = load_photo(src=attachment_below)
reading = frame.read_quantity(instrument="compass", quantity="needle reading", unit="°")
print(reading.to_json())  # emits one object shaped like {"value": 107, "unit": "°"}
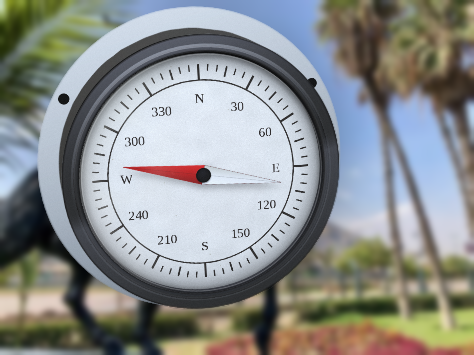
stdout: {"value": 280, "unit": "°"}
